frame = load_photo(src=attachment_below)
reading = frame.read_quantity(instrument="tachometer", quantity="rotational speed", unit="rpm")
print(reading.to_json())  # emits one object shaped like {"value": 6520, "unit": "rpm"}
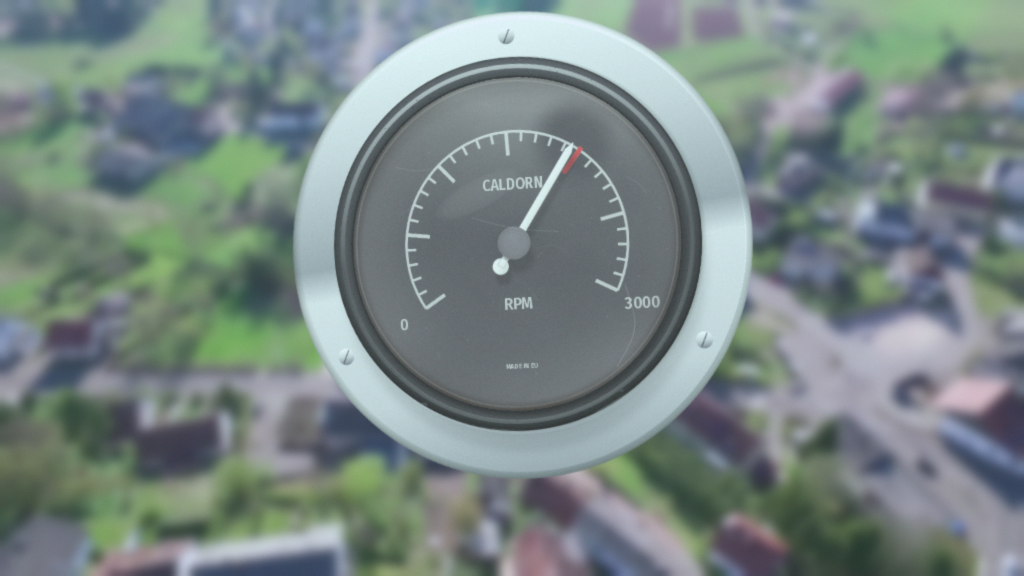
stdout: {"value": 1950, "unit": "rpm"}
